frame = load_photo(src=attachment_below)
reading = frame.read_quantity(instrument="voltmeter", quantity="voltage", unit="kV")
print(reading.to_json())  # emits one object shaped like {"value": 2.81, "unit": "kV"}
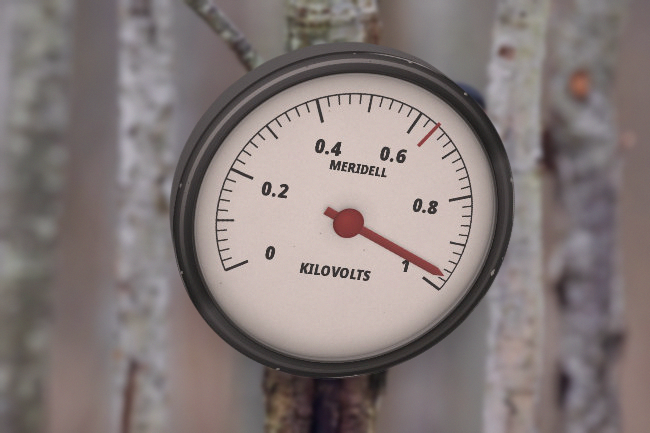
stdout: {"value": 0.97, "unit": "kV"}
